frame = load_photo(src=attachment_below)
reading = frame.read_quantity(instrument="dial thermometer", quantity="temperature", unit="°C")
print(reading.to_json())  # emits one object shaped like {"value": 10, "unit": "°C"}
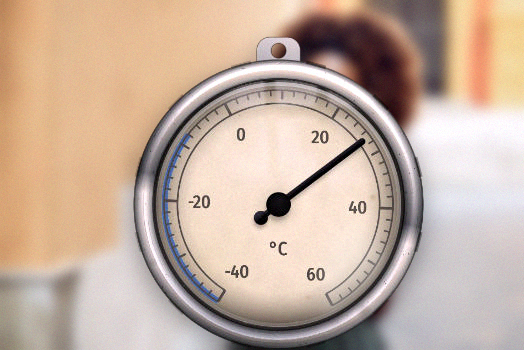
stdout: {"value": 27, "unit": "°C"}
